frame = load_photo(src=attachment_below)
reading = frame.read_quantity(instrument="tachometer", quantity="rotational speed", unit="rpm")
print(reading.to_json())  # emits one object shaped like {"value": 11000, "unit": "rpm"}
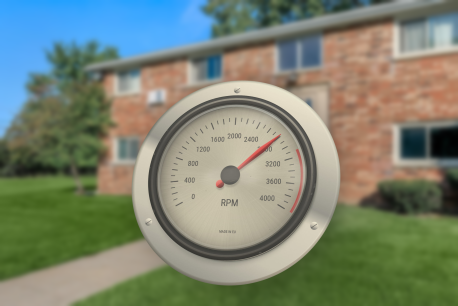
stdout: {"value": 2800, "unit": "rpm"}
